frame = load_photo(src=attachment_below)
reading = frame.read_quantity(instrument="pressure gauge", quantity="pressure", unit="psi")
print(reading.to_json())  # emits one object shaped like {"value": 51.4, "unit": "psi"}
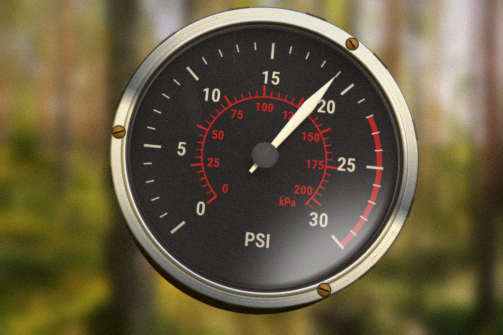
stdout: {"value": 19, "unit": "psi"}
